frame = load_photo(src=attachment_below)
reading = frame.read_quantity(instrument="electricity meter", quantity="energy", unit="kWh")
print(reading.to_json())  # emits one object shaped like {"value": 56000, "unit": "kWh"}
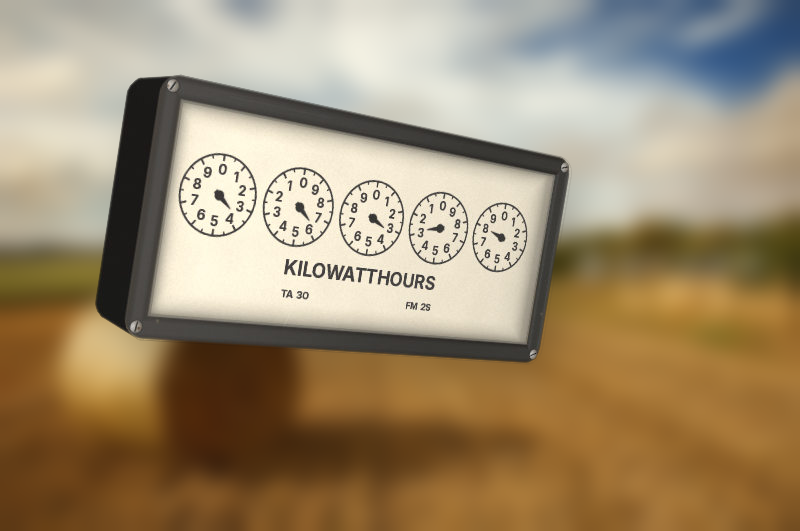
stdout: {"value": 36328, "unit": "kWh"}
